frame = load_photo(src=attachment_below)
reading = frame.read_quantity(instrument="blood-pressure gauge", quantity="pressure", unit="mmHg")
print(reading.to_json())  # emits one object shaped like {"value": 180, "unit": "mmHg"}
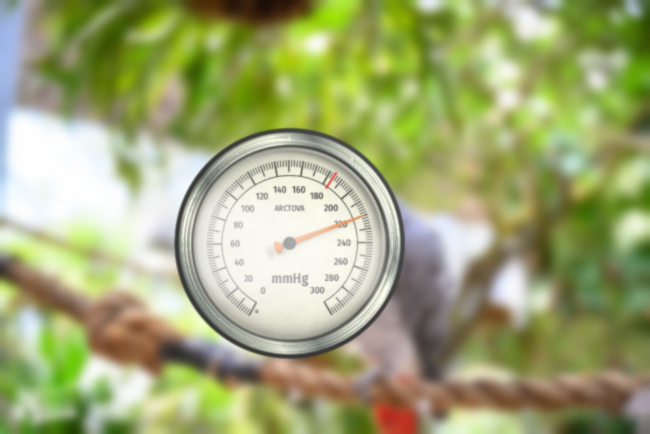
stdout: {"value": 220, "unit": "mmHg"}
